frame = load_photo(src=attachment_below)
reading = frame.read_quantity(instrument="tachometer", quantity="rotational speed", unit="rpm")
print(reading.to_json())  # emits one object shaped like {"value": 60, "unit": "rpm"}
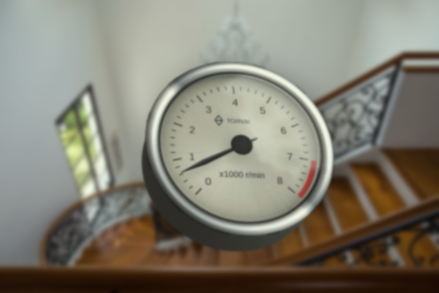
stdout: {"value": 600, "unit": "rpm"}
